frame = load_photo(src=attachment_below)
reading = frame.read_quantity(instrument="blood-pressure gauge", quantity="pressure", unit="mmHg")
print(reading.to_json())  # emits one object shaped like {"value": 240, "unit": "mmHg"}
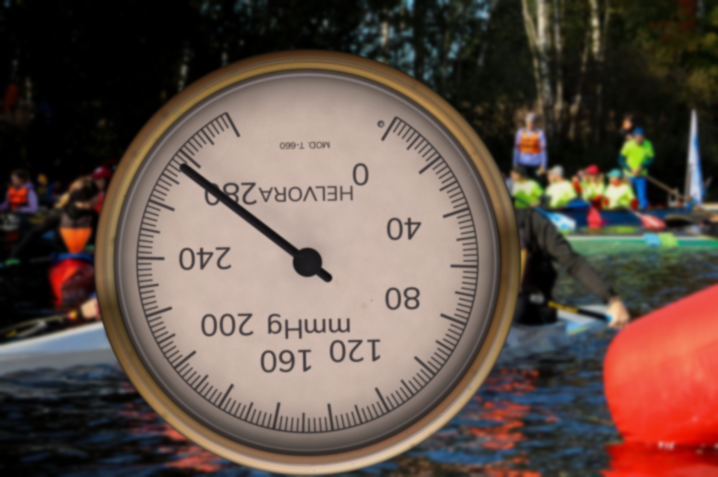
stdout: {"value": 276, "unit": "mmHg"}
